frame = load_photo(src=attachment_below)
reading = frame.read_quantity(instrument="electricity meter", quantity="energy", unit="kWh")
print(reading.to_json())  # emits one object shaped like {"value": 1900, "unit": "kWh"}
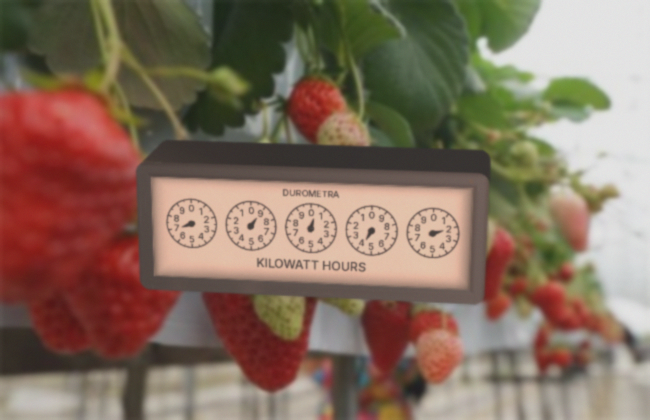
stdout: {"value": 69042, "unit": "kWh"}
